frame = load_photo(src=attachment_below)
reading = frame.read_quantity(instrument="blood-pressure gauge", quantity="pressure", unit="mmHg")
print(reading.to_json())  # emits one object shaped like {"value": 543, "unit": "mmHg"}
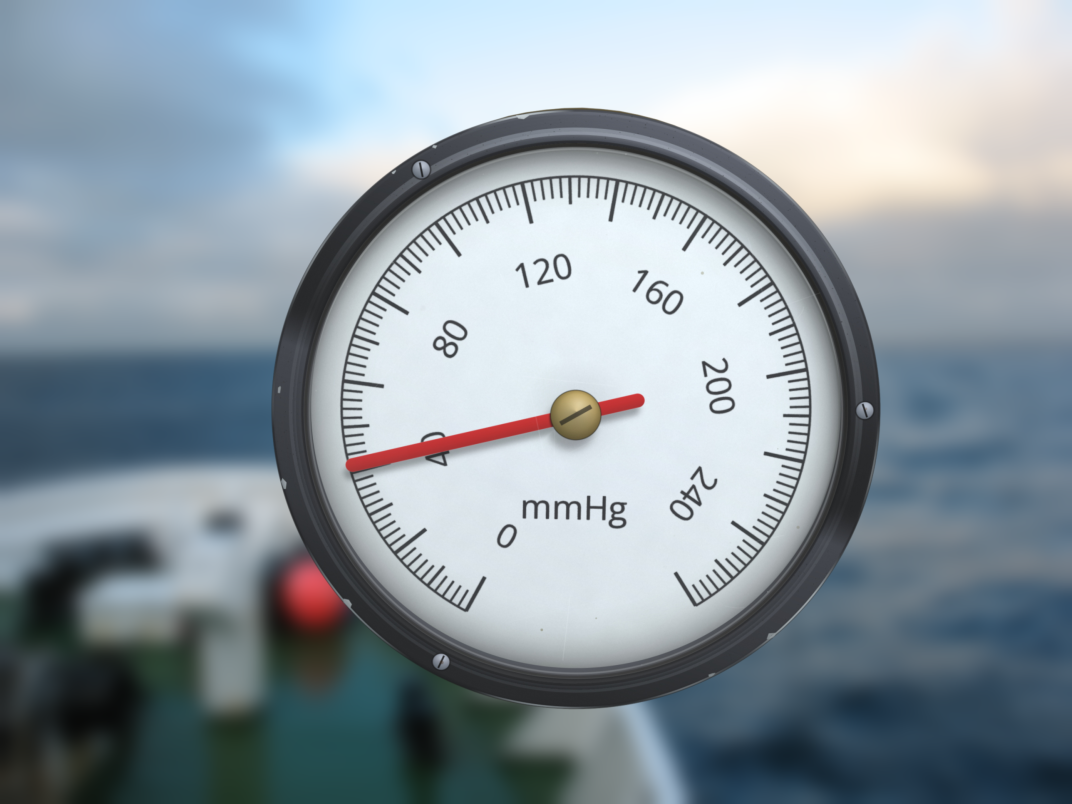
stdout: {"value": 42, "unit": "mmHg"}
